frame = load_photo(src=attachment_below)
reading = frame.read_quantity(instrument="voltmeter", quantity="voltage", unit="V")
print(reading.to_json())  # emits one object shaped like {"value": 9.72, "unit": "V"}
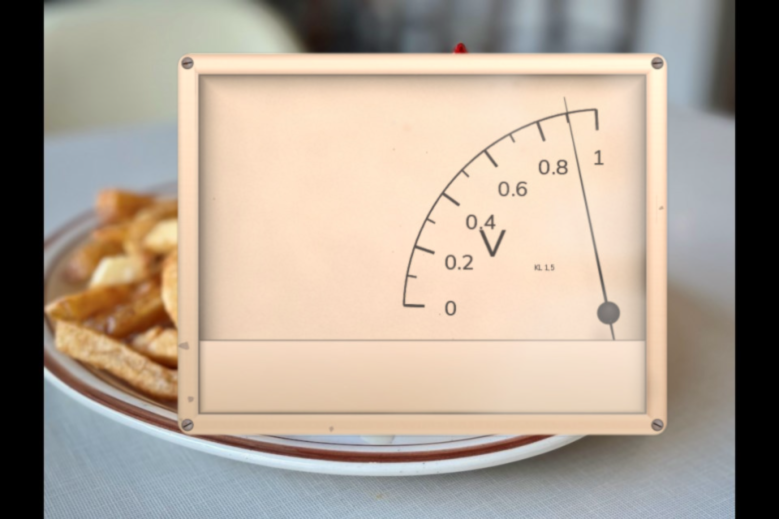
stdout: {"value": 0.9, "unit": "V"}
